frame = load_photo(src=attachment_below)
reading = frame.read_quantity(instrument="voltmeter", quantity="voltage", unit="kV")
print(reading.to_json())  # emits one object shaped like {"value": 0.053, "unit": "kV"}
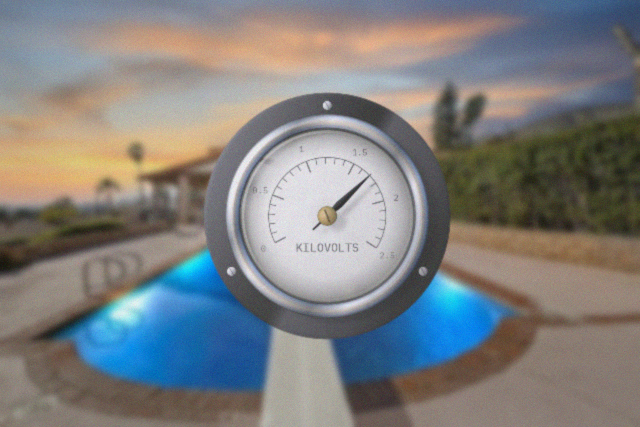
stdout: {"value": 1.7, "unit": "kV"}
